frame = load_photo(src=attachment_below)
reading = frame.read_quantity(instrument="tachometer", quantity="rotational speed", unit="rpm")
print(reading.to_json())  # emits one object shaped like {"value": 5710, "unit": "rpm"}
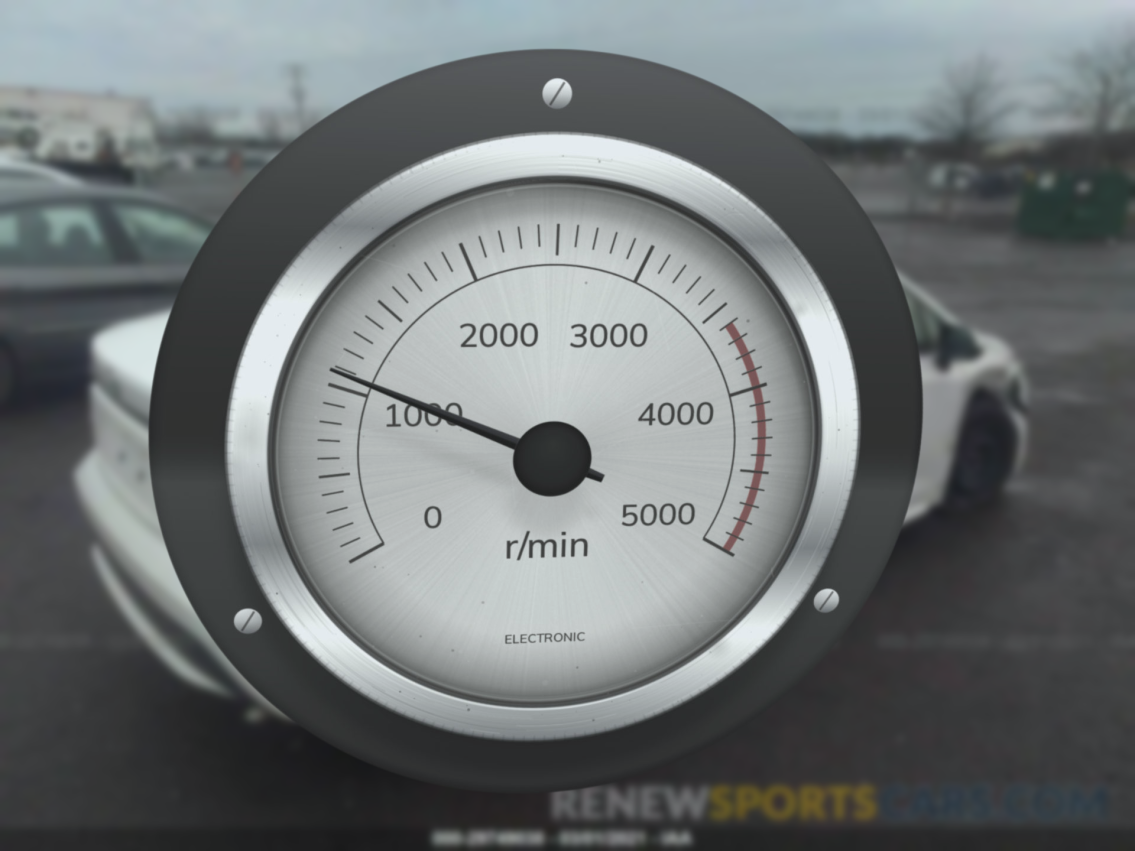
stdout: {"value": 1100, "unit": "rpm"}
